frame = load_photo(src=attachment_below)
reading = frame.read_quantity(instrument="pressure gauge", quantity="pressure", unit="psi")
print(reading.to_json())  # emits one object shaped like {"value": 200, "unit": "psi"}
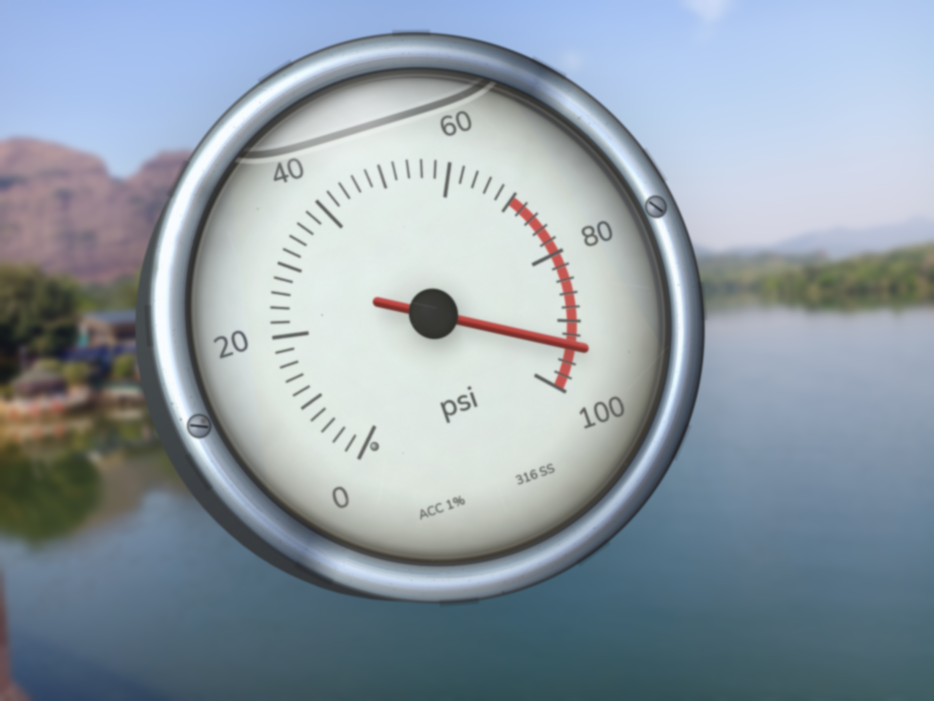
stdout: {"value": 94, "unit": "psi"}
